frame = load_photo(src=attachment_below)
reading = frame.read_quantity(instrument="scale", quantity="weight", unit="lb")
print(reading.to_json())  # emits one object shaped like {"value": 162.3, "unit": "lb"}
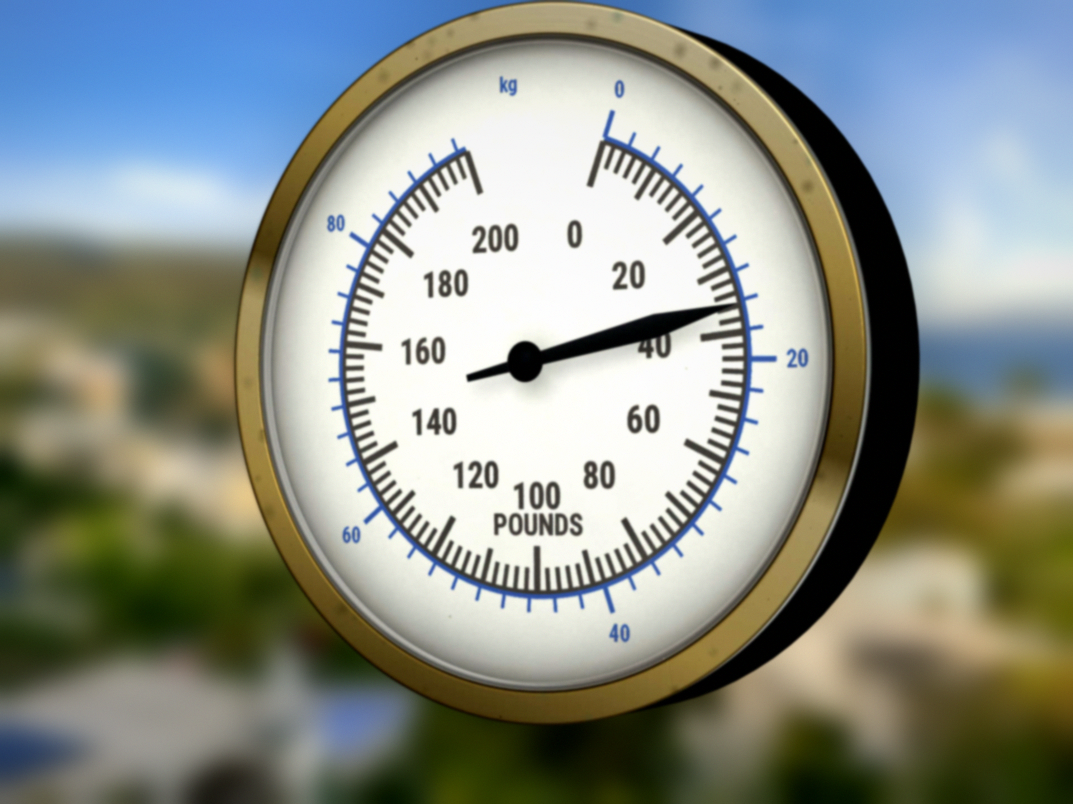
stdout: {"value": 36, "unit": "lb"}
